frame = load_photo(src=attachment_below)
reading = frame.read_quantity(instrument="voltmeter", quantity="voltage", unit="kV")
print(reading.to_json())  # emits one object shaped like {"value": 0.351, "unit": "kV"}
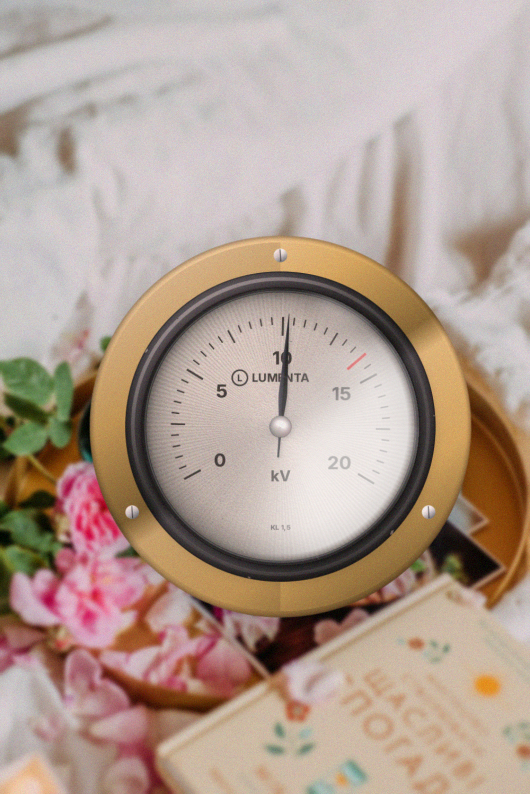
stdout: {"value": 10.25, "unit": "kV"}
